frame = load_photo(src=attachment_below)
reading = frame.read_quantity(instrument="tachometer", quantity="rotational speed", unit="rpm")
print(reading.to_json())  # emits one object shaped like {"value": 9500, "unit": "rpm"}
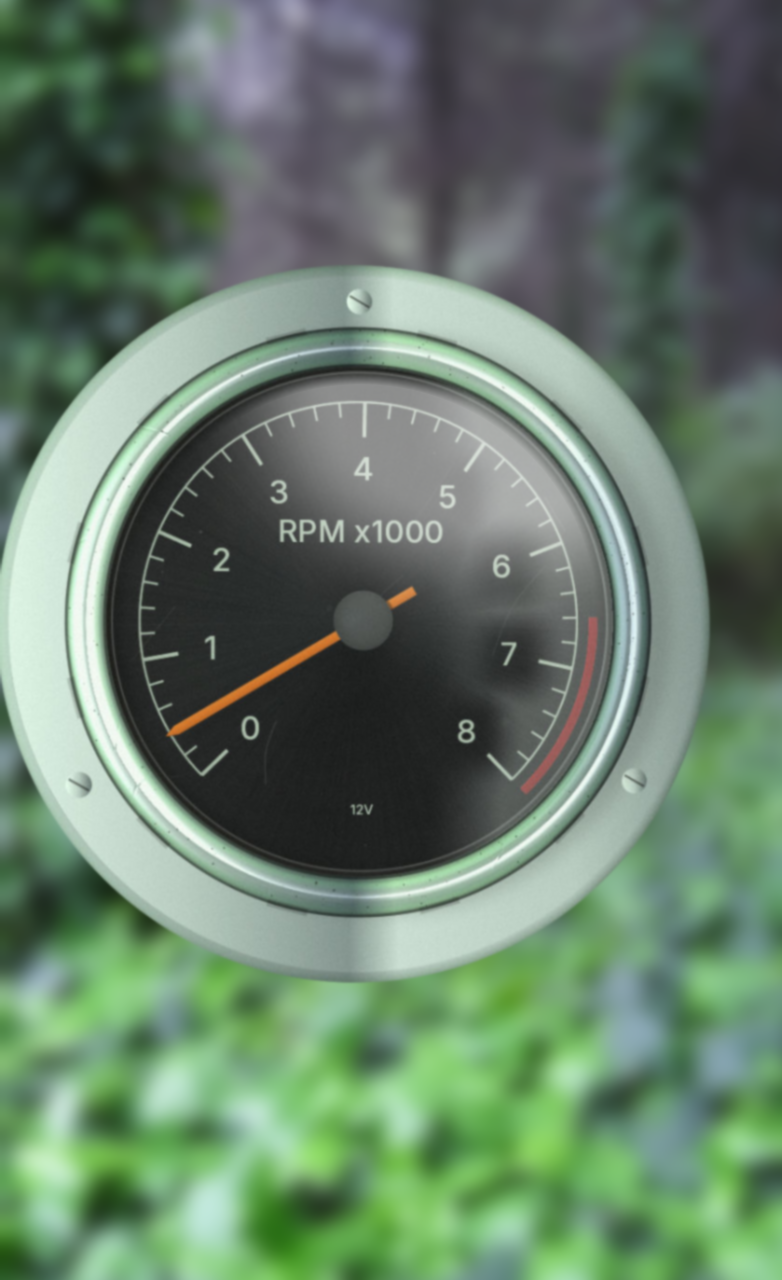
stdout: {"value": 400, "unit": "rpm"}
